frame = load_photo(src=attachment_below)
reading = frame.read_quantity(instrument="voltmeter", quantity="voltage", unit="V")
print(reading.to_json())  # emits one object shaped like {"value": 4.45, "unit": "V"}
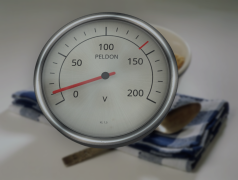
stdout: {"value": 10, "unit": "V"}
